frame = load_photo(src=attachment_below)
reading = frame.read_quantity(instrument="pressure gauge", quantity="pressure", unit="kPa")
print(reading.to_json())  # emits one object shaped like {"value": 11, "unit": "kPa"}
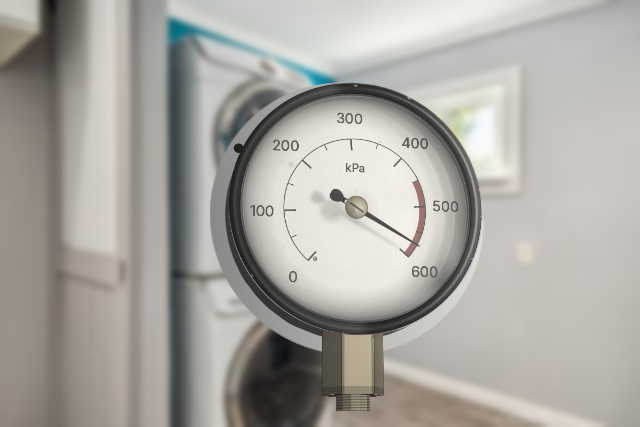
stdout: {"value": 575, "unit": "kPa"}
